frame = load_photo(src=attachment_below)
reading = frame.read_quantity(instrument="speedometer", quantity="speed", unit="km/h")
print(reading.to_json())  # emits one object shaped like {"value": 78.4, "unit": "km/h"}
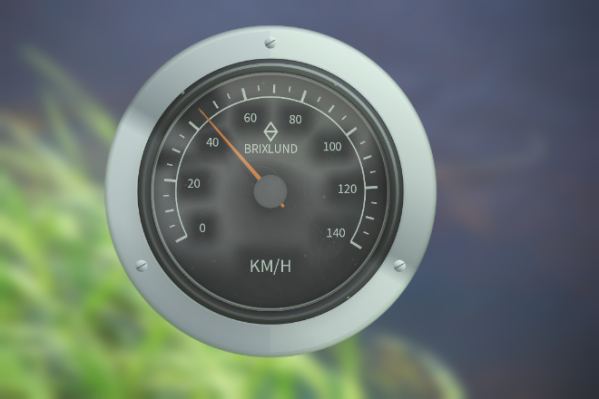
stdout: {"value": 45, "unit": "km/h"}
